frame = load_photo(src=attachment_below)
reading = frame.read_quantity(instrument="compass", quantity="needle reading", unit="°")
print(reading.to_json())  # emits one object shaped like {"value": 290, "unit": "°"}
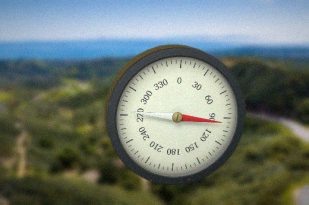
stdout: {"value": 95, "unit": "°"}
